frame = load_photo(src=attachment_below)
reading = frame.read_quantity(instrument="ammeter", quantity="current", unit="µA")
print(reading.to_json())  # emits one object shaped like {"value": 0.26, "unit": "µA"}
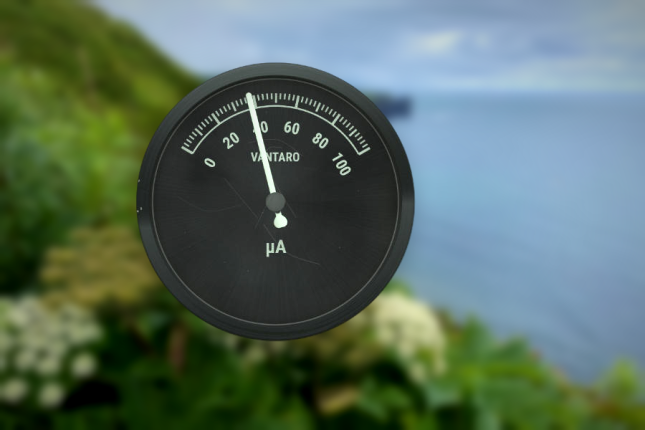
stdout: {"value": 38, "unit": "µA"}
